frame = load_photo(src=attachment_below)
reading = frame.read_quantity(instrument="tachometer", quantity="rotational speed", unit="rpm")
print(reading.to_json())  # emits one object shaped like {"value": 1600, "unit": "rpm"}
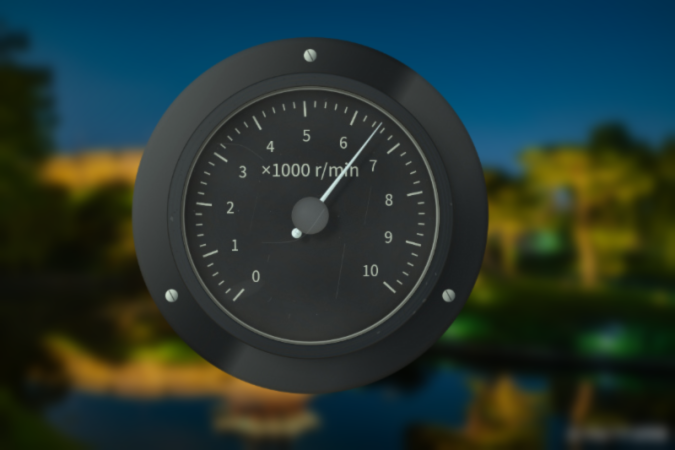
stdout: {"value": 6500, "unit": "rpm"}
